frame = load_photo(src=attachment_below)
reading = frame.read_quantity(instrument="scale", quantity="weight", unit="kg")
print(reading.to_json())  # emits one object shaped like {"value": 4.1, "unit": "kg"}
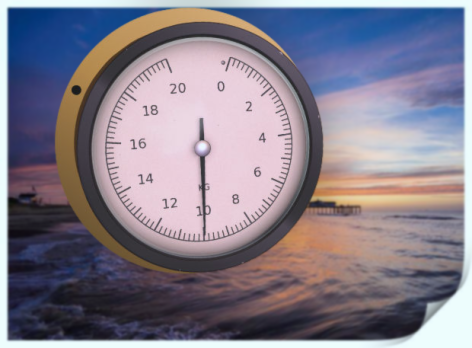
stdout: {"value": 10, "unit": "kg"}
